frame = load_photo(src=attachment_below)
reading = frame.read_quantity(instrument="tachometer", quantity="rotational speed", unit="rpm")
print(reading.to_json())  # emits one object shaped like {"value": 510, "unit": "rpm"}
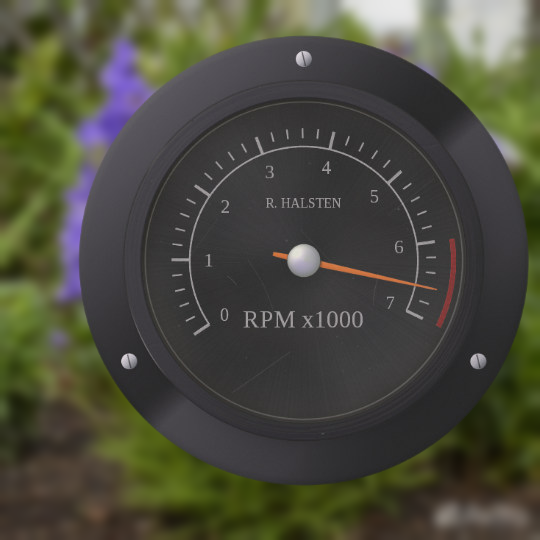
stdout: {"value": 6600, "unit": "rpm"}
